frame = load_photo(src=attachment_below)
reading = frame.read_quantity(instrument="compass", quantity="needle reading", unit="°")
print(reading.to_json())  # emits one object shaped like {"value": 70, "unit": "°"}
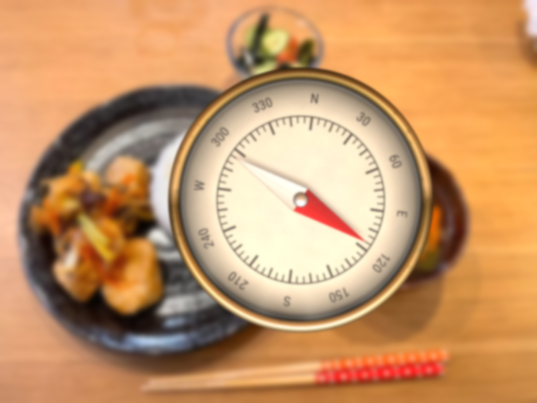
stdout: {"value": 115, "unit": "°"}
